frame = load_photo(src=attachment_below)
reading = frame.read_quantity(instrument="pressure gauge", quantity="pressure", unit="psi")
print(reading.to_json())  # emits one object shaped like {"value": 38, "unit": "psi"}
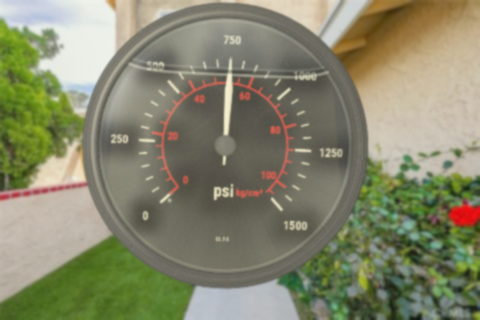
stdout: {"value": 750, "unit": "psi"}
